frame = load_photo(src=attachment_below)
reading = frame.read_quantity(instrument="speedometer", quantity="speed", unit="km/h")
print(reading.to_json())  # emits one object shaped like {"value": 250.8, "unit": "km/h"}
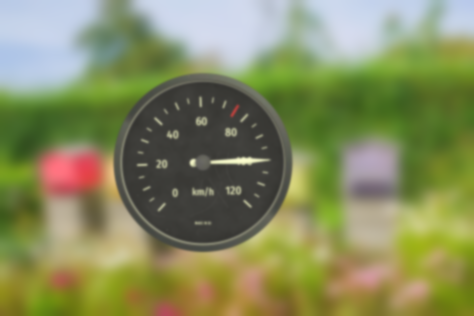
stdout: {"value": 100, "unit": "km/h"}
